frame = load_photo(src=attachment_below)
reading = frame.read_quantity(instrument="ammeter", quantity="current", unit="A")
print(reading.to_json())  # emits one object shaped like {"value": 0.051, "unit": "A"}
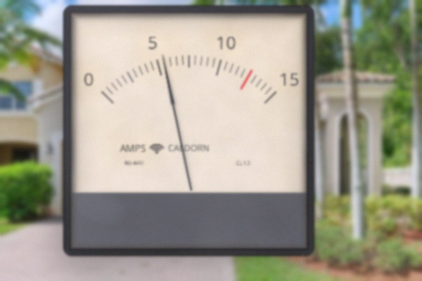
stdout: {"value": 5.5, "unit": "A"}
